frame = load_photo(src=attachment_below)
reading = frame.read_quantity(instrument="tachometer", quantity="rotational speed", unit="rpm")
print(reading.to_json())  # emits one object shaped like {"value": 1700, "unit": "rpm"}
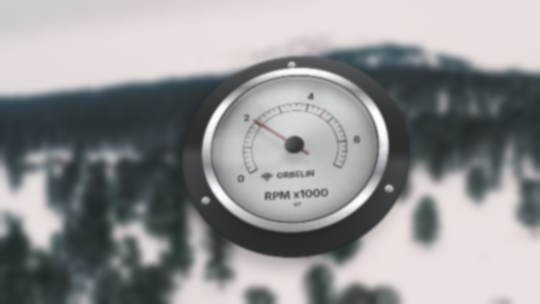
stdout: {"value": 2000, "unit": "rpm"}
